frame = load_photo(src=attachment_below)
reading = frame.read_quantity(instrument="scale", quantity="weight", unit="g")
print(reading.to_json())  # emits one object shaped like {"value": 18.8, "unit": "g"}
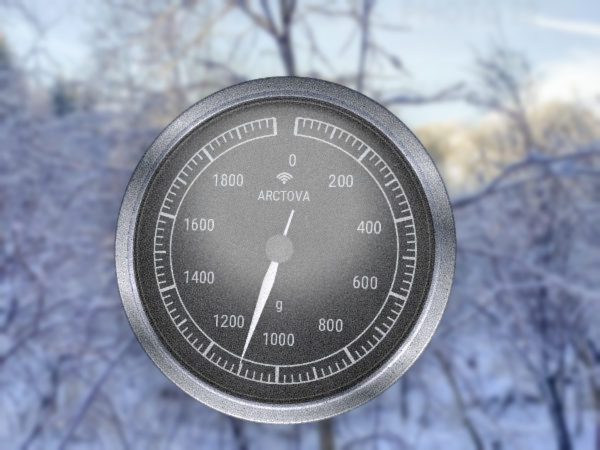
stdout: {"value": 1100, "unit": "g"}
